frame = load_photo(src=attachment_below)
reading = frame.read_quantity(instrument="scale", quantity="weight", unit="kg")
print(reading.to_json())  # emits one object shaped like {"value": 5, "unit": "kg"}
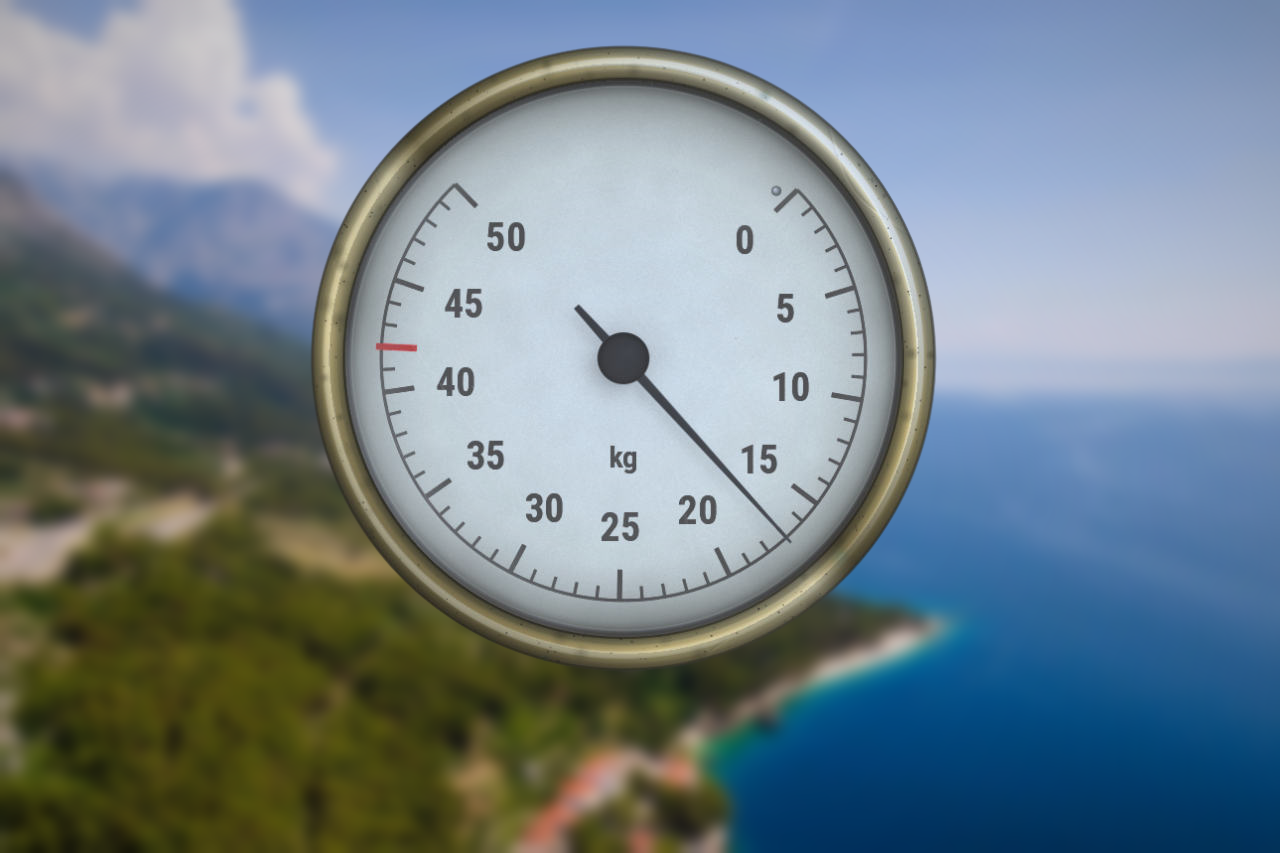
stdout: {"value": 17, "unit": "kg"}
